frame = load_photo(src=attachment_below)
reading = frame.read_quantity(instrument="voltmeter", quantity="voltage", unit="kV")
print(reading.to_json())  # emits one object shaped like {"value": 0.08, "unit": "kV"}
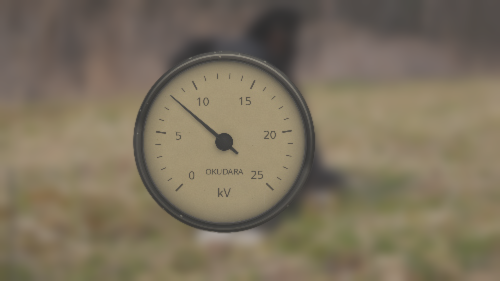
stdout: {"value": 8, "unit": "kV"}
